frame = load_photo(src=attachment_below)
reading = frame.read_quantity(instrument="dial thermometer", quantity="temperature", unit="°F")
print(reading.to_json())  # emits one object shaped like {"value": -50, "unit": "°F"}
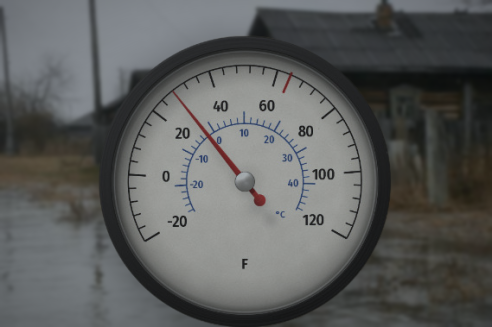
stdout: {"value": 28, "unit": "°F"}
